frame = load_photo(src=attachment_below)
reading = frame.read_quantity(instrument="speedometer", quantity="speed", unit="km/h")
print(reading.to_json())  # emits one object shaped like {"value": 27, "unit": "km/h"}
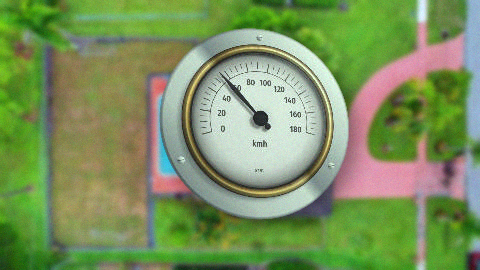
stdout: {"value": 55, "unit": "km/h"}
